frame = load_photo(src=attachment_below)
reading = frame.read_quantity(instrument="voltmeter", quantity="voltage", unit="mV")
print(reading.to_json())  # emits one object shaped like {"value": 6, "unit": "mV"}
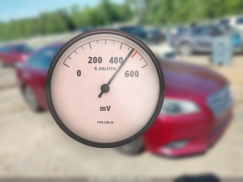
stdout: {"value": 475, "unit": "mV"}
